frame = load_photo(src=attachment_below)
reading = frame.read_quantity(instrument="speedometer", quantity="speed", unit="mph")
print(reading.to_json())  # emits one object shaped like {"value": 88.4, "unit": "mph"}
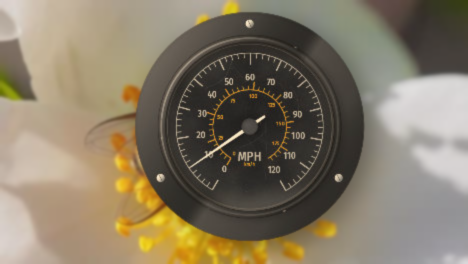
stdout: {"value": 10, "unit": "mph"}
